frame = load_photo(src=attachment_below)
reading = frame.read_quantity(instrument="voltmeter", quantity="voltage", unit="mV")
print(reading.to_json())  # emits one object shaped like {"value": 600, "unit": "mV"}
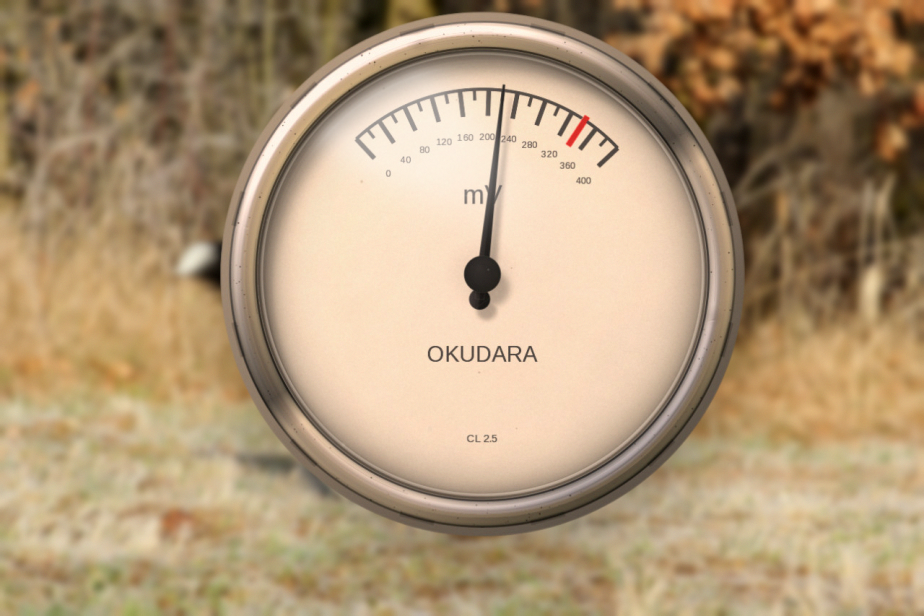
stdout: {"value": 220, "unit": "mV"}
